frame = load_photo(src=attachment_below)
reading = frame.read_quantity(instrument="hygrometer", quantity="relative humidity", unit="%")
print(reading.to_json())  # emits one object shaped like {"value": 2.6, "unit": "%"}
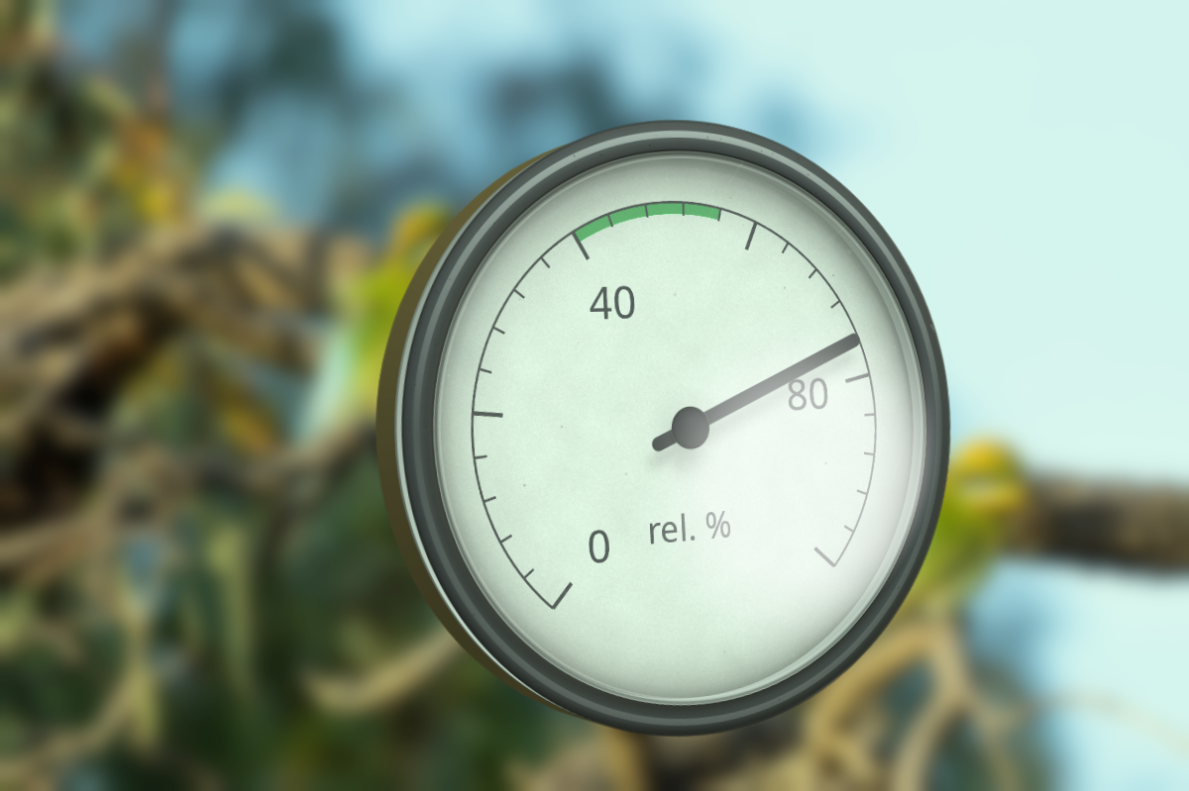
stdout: {"value": 76, "unit": "%"}
